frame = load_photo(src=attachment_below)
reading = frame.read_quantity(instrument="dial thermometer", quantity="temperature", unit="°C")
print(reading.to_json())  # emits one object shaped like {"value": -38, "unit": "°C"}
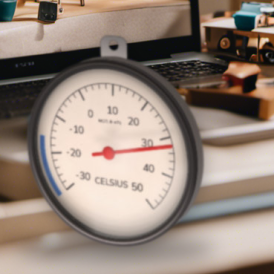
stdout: {"value": 32, "unit": "°C"}
